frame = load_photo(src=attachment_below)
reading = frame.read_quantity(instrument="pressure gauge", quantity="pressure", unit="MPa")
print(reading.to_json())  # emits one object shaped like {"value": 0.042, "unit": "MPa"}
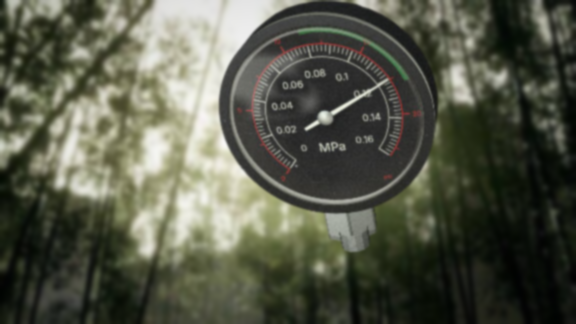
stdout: {"value": 0.12, "unit": "MPa"}
